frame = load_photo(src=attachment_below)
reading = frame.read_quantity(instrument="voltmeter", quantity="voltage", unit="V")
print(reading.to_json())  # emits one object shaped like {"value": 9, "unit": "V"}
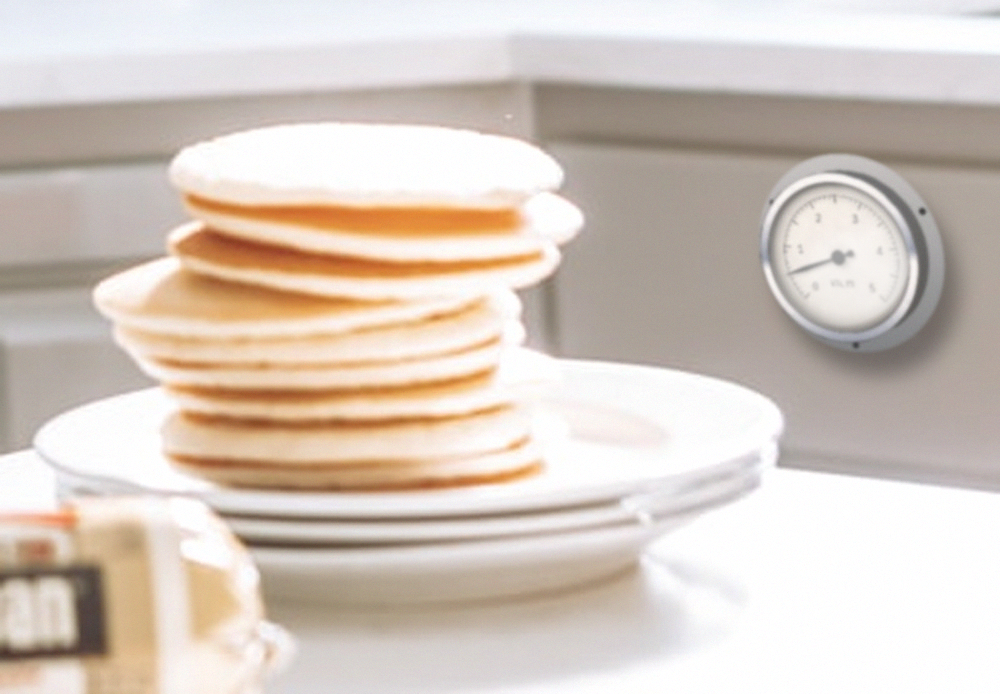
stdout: {"value": 0.5, "unit": "V"}
